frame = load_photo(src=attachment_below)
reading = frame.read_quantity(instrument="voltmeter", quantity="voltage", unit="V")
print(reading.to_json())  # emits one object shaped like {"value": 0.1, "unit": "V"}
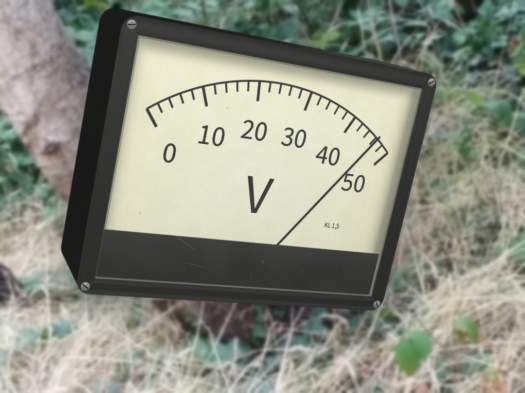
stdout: {"value": 46, "unit": "V"}
